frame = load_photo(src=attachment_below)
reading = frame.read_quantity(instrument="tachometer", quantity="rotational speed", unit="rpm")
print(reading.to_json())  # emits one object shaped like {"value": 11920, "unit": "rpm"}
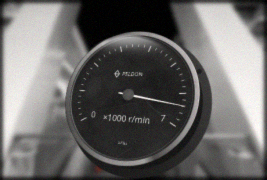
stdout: {"value": 6400, "unit": "rpm"}
